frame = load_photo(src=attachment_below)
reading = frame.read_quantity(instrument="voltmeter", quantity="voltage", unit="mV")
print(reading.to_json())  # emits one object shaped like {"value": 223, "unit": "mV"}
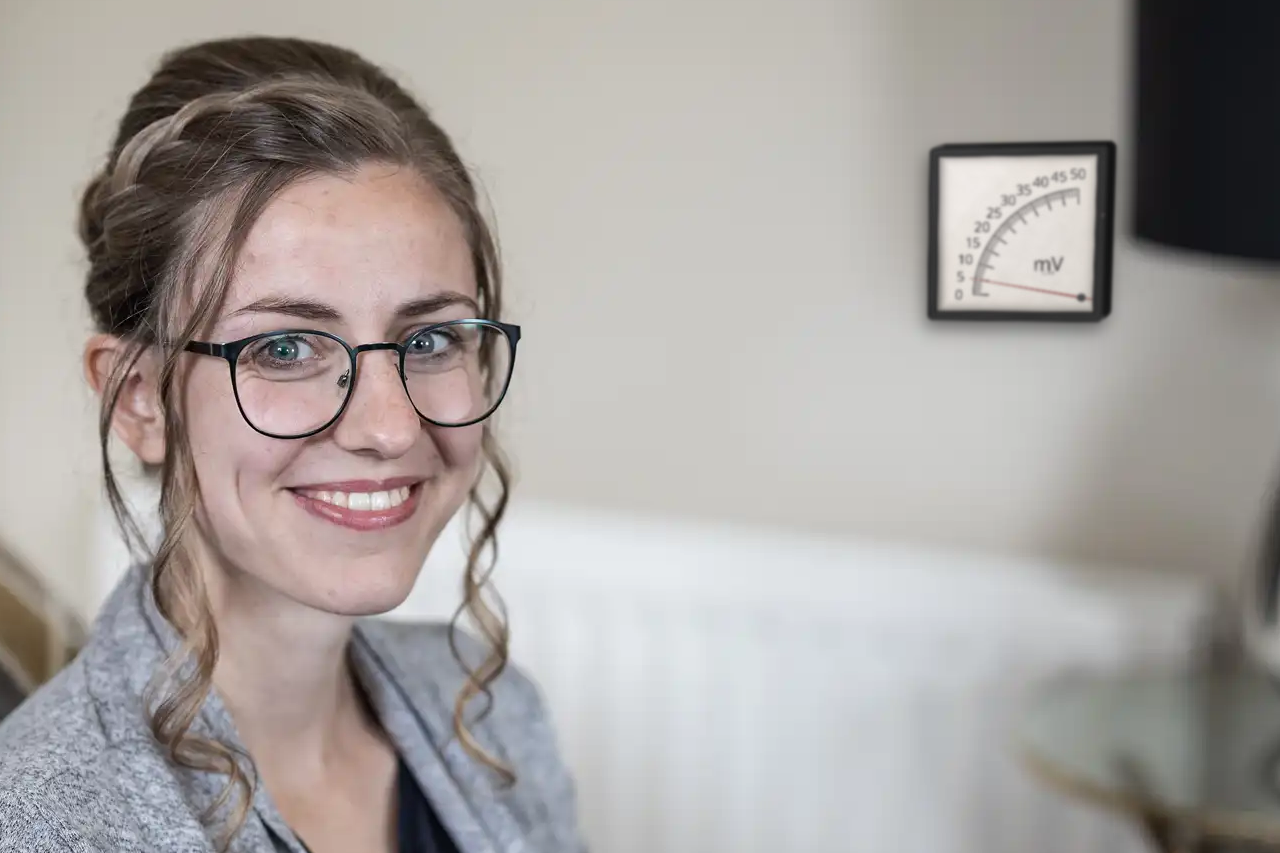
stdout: {"value": 5, "unit": "mV"}
